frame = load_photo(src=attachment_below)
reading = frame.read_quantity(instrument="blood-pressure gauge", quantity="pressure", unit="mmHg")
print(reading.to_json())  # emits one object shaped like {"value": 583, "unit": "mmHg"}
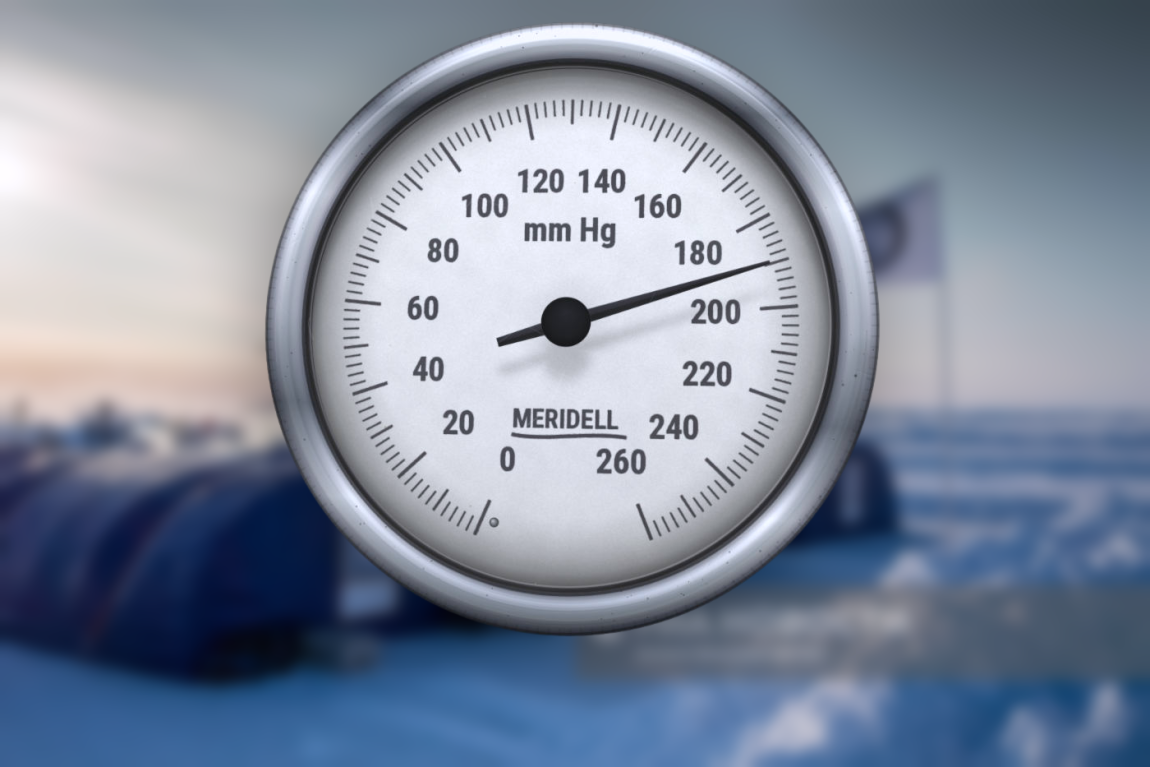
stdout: {"value": 190, "unit": "mmHg"}
